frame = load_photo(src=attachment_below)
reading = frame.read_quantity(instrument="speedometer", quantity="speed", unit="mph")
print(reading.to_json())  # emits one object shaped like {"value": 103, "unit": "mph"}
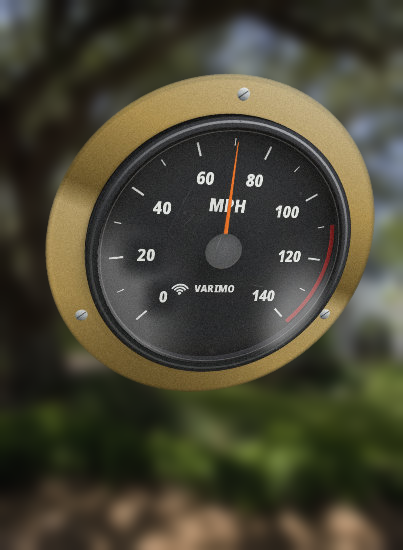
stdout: {"value": 70, "unit": "mph"}
